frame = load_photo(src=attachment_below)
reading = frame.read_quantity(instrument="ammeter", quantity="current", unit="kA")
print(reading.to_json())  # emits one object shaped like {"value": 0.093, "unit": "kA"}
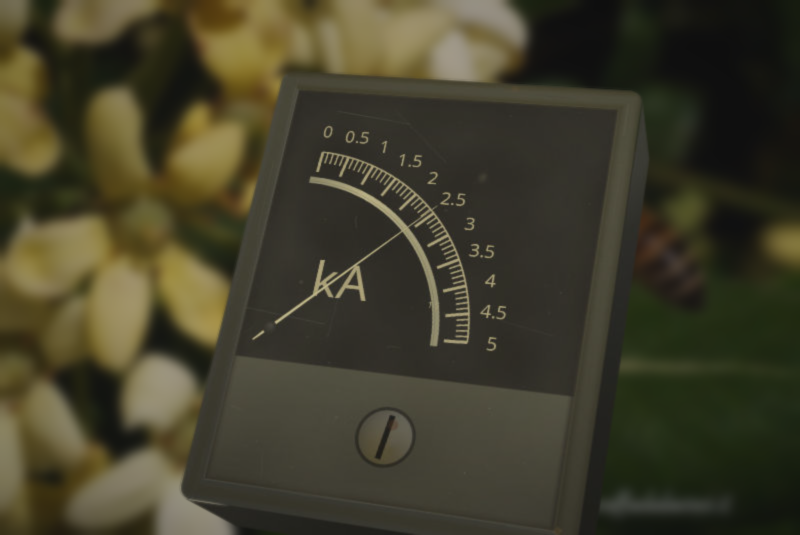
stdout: {"value": 2.5, "unit": "kA"}
